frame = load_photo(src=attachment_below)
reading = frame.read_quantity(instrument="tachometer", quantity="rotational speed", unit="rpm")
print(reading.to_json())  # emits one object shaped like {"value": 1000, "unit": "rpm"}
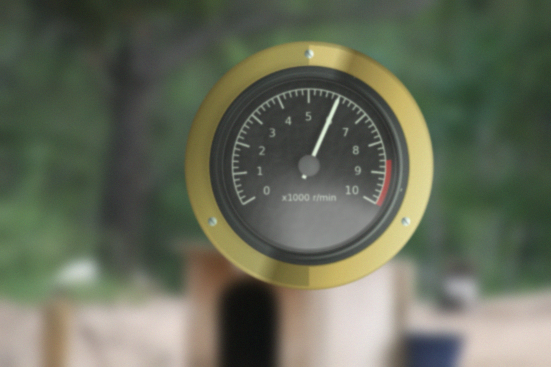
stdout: {"value": 6000, "unit": "rpm"}
